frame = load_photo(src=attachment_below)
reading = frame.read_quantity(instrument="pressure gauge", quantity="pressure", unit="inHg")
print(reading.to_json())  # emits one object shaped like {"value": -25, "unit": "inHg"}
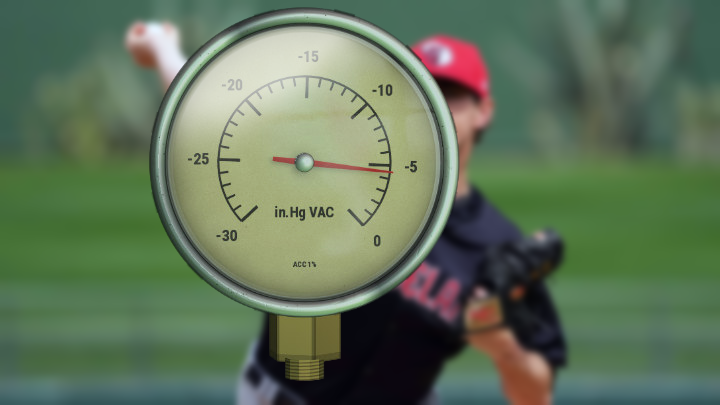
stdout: {"value": -4.5, "unit": "inHg"}
